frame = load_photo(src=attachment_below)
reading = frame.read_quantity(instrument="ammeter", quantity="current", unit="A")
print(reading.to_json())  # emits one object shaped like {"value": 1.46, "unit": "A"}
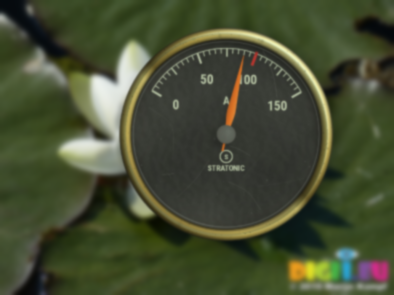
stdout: {"value": 90, "unit": "A"}
